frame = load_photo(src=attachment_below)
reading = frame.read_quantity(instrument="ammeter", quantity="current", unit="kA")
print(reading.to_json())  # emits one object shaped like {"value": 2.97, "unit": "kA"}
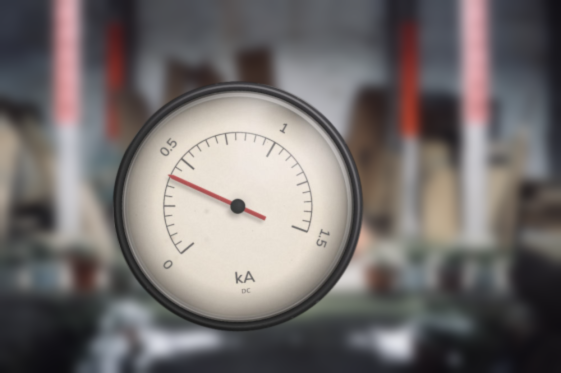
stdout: {"value": 0.4, "unit": "kA"}
